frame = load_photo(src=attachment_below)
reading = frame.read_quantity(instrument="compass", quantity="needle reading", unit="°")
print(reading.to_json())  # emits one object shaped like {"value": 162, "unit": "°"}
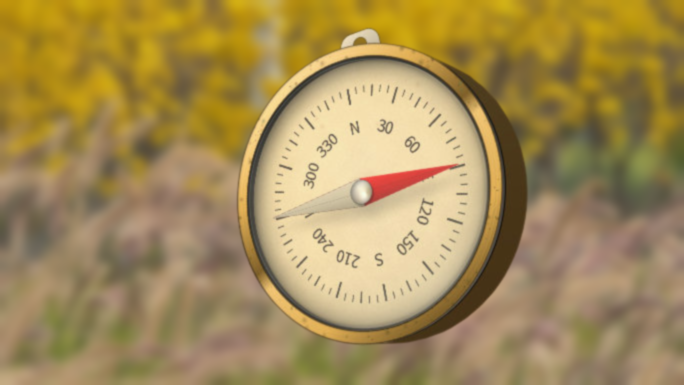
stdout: {"value": 90, "unit": "°"}
